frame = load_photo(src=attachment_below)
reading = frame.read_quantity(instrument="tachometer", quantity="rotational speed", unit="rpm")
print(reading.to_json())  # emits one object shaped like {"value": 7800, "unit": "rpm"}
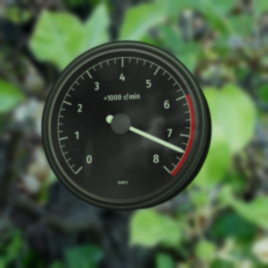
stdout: {"value": 7400, "unit": "rpm"}
